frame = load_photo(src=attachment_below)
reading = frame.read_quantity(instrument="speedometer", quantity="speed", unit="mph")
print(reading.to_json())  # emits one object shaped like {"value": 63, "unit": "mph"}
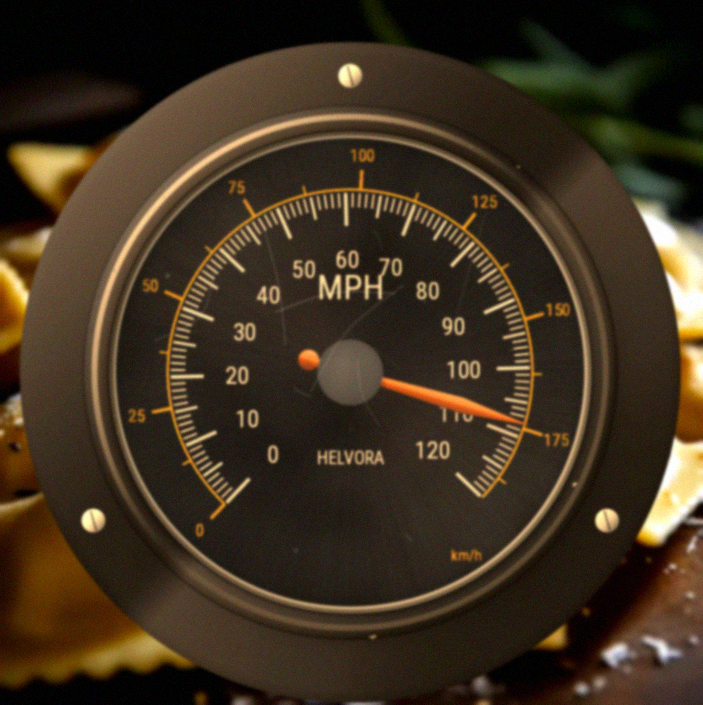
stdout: {"value": 108, "unit": "mph"}
